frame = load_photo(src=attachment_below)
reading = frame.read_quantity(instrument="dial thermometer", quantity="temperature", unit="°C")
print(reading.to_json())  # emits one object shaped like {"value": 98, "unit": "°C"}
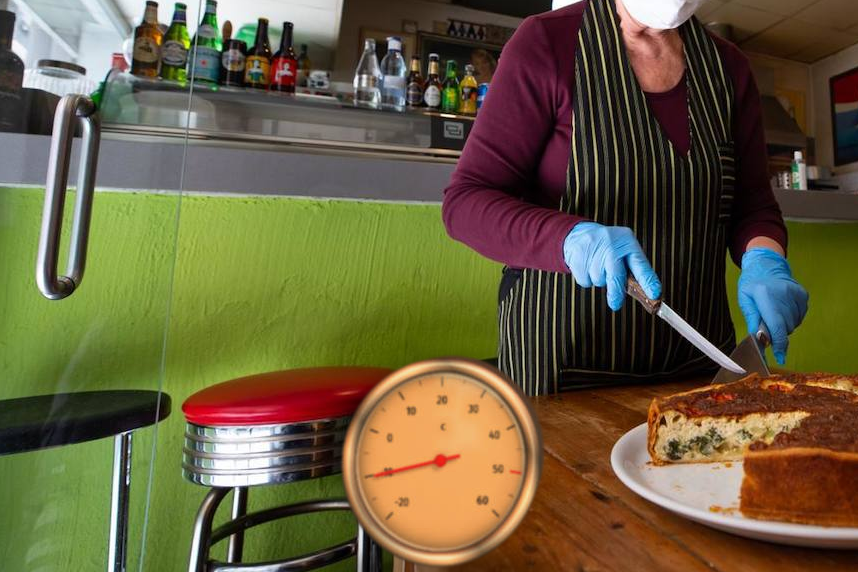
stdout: {"value": -10, "unit": "°C"}
